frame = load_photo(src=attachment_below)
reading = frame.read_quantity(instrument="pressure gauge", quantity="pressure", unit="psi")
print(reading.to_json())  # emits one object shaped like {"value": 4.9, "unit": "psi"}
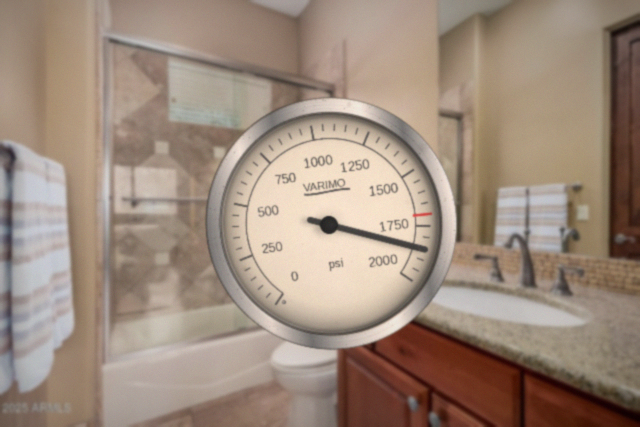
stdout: {"value": 1850, "unit": "psi"}
